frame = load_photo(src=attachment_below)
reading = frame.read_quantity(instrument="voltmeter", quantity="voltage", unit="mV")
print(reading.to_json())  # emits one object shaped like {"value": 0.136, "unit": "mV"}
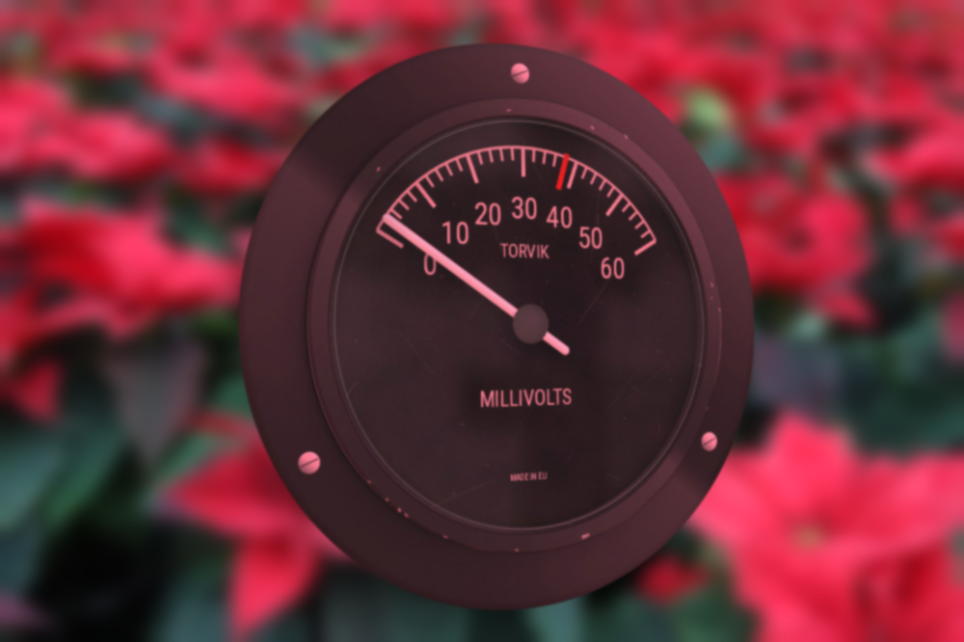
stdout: {"value": 2, "unit": "mV"}
